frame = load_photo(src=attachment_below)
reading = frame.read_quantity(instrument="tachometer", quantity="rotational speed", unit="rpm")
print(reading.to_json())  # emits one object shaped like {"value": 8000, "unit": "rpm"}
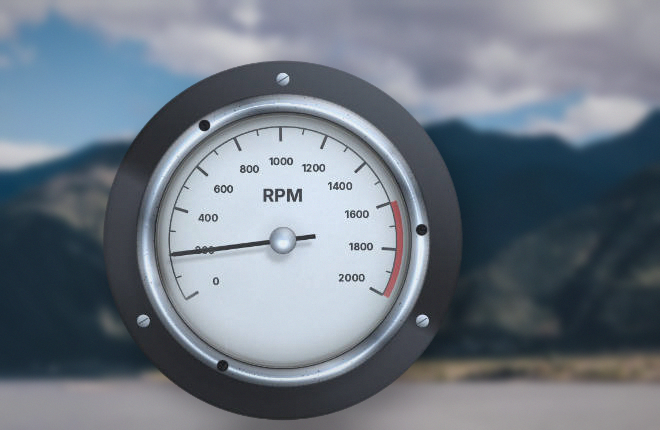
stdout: {"value": 200, "unit": "rpm"}
